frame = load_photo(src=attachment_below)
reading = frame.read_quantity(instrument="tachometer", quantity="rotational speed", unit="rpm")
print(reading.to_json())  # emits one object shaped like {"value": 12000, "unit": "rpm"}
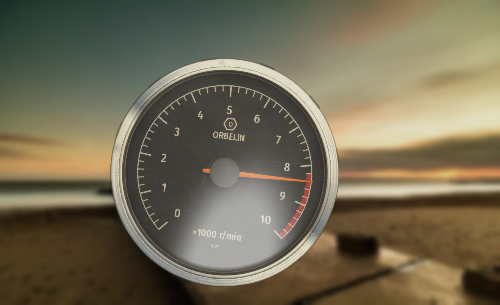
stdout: {"value": 8400, "unit": "rpm"}
